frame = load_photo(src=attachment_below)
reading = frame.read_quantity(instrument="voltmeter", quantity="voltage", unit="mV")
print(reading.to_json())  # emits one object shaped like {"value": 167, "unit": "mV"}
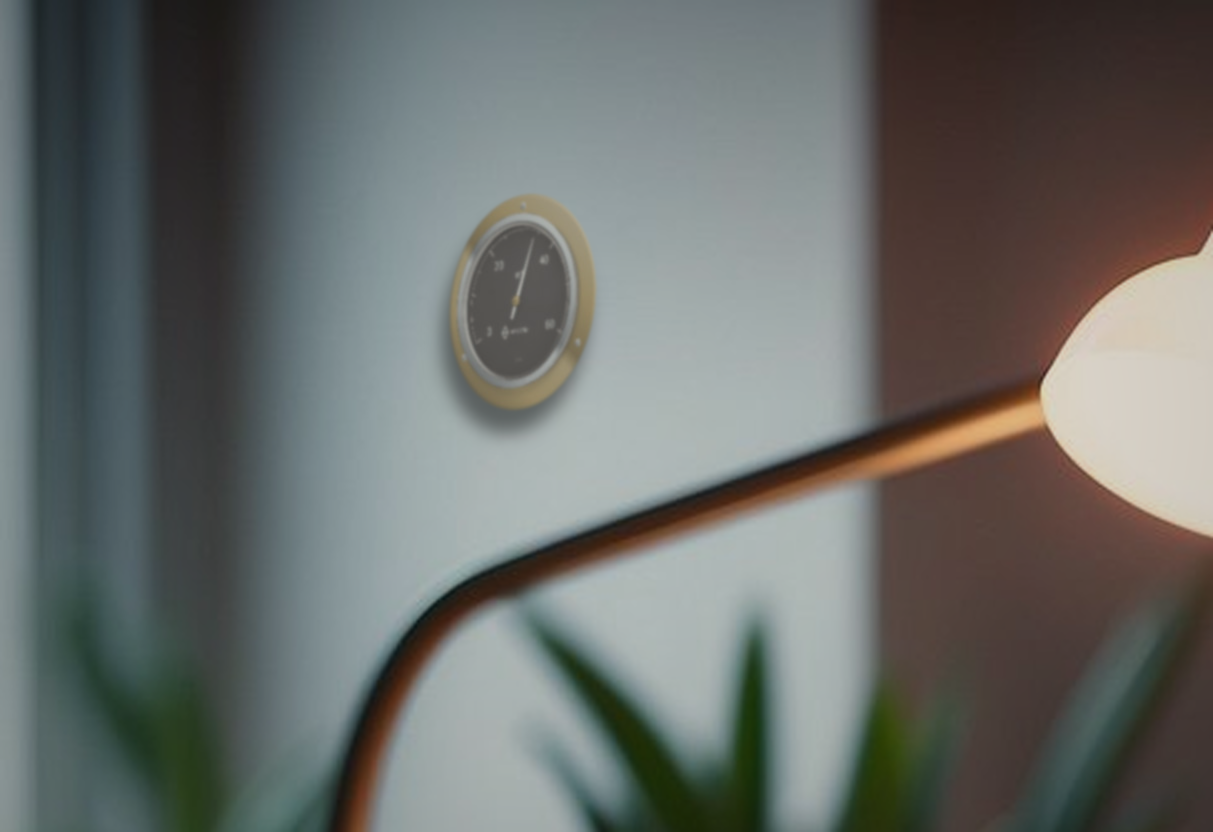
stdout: {"value": 35, "unit": "mV"}
